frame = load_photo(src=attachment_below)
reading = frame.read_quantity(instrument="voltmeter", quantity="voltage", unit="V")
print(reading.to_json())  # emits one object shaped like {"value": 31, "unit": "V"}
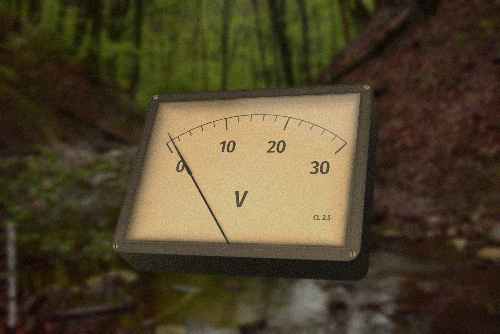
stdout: {"value": 1, "unit": "V"}
